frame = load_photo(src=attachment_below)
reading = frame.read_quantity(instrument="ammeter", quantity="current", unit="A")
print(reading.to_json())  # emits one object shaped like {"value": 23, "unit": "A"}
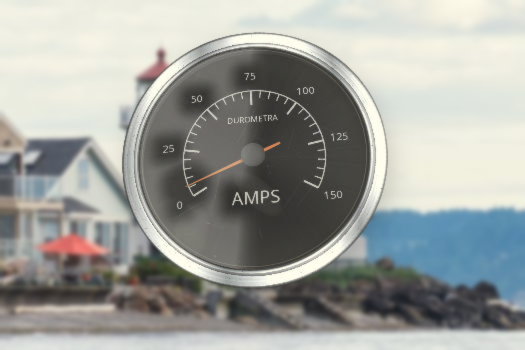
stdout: {"value": 5, "unit": "A"}
